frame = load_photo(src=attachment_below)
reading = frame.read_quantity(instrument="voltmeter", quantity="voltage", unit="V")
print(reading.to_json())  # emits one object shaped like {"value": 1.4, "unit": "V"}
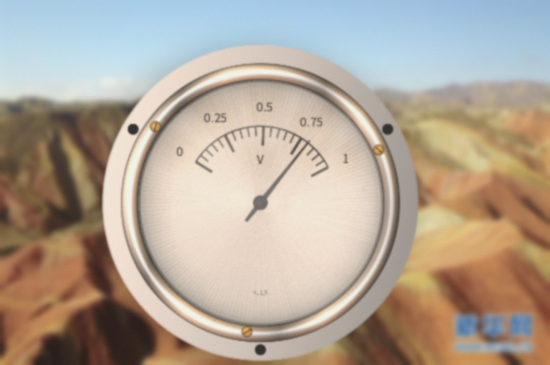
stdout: {"value": 0.8, "unit": "V"}
